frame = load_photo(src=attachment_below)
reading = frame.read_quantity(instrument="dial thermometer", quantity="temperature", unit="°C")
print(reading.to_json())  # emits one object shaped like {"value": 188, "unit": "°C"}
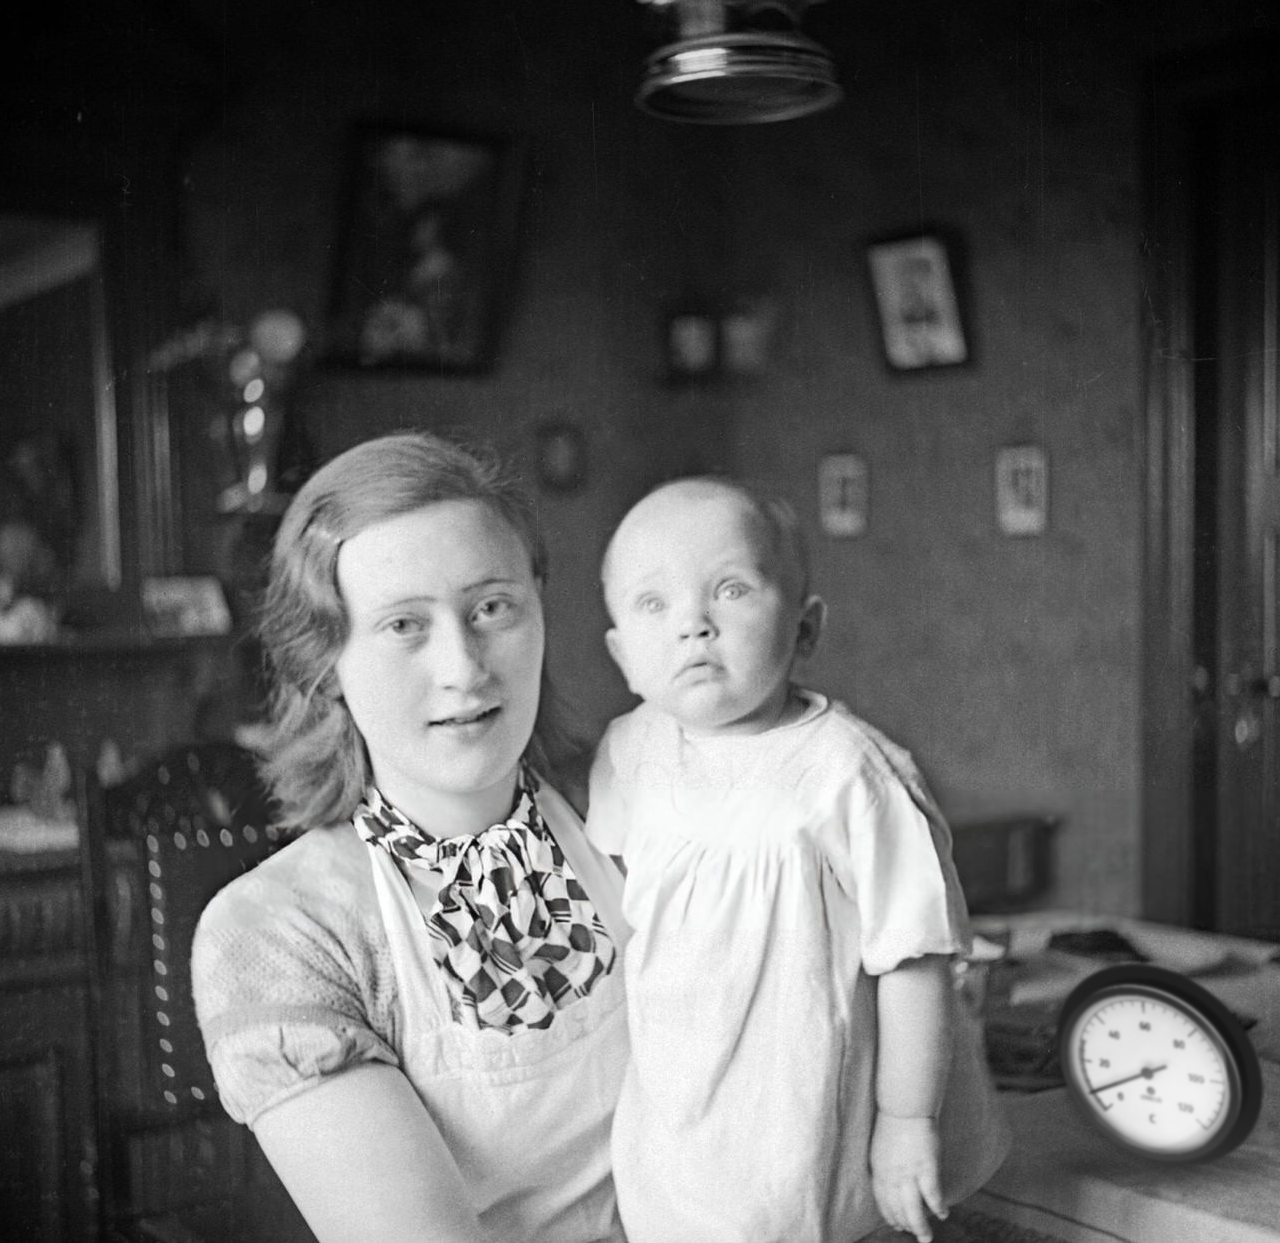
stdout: {"value": 8, "unit": "°C"}
